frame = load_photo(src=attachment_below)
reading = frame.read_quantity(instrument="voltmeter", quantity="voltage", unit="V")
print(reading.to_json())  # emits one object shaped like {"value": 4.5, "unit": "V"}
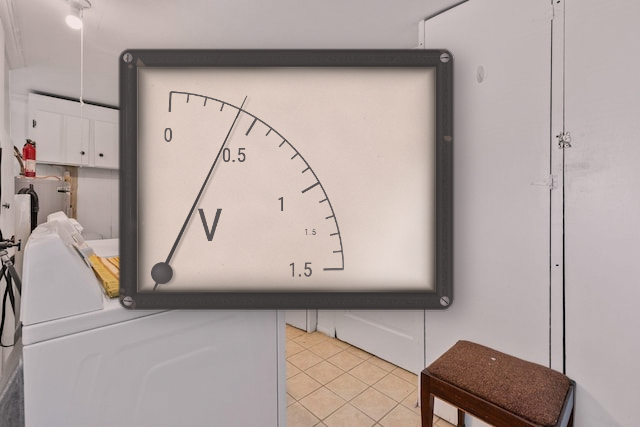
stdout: {"value": 0.4, "unit": "V"}
